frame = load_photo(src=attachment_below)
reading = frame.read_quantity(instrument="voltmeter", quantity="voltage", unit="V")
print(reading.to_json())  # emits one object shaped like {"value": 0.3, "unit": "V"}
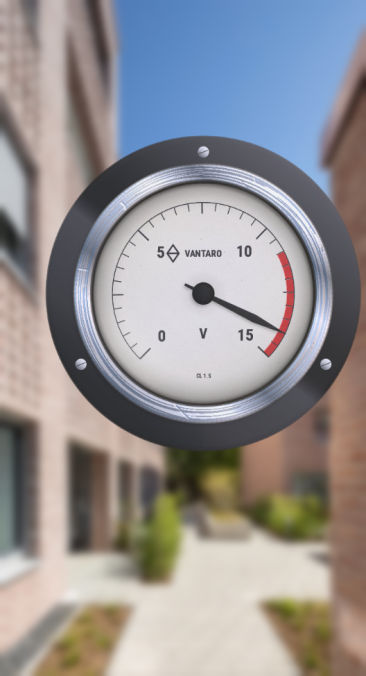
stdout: {"value": 14, "unit": "V"}
